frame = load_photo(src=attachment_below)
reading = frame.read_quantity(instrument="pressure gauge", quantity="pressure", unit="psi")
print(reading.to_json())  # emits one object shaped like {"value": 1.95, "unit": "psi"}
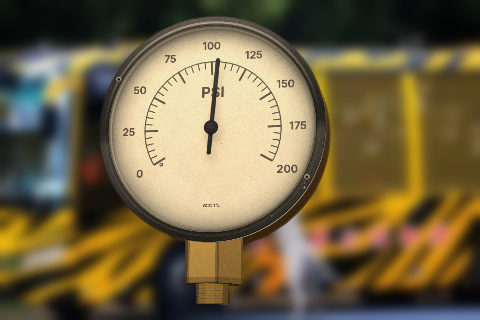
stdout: {"value": 105, "unit": "psi"}
